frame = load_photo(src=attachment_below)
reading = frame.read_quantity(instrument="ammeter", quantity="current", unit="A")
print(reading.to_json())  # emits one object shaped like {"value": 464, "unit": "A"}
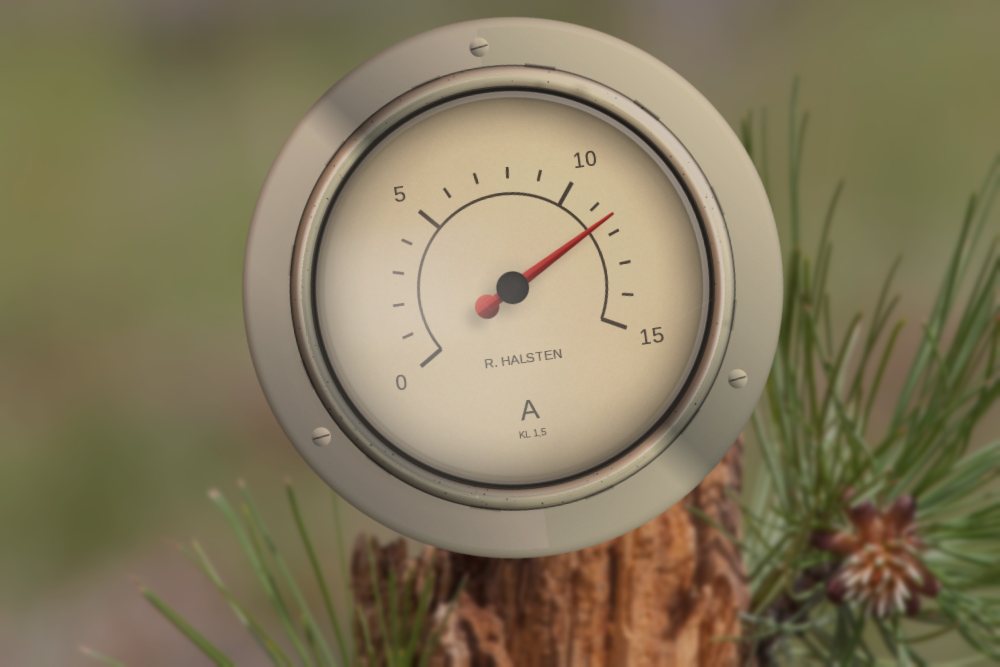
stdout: {"value": 11.5, "unit": "A"}
